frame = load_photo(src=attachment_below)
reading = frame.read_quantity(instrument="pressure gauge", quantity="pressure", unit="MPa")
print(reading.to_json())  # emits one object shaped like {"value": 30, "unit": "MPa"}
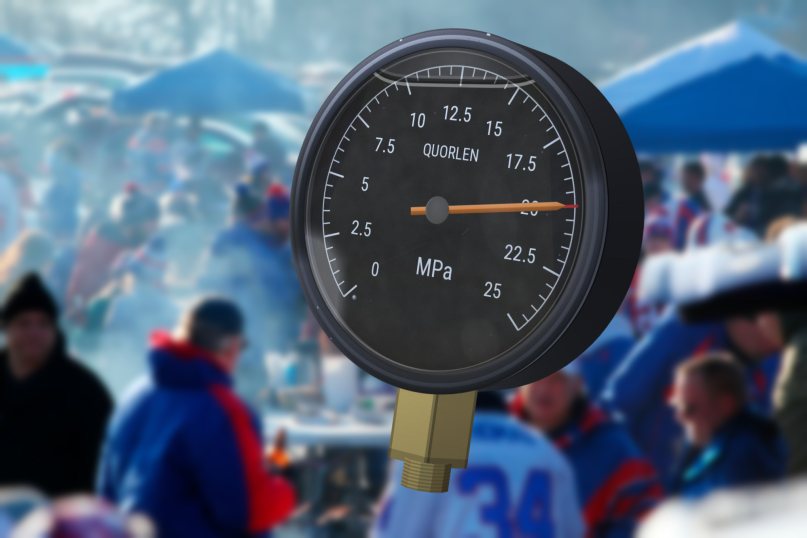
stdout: {"value": 20, "unit": "MPa"}
